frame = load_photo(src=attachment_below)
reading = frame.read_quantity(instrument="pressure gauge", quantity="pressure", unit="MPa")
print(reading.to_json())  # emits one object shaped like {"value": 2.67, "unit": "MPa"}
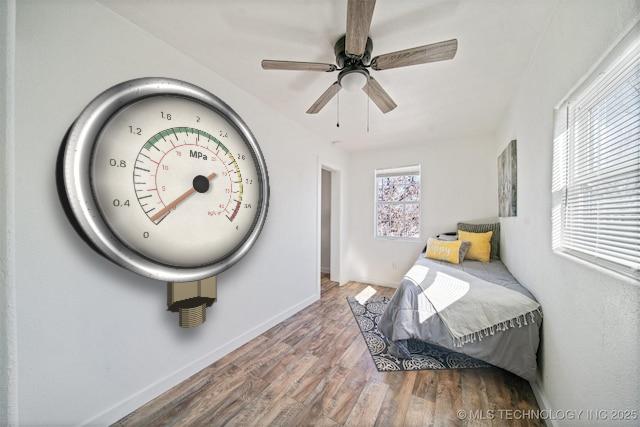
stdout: {"value": 0.1, "unit": "MPa"}
